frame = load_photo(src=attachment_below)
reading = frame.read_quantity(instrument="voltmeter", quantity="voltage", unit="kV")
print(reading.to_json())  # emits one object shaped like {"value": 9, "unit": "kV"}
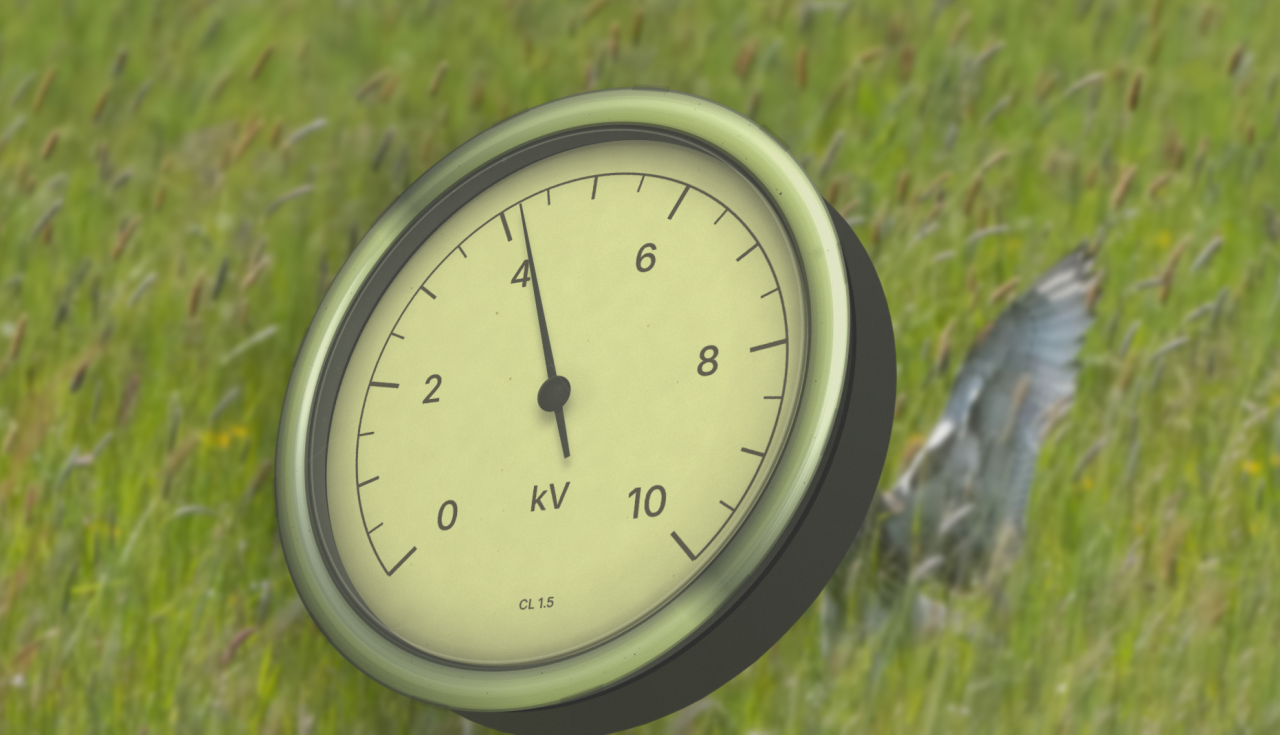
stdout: {"value": 4.25, "unit": "kV"}
